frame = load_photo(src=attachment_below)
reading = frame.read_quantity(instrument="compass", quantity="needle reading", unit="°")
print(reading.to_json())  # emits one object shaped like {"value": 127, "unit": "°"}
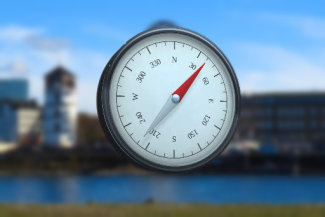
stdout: {"value": 40, "unit": "°"}
